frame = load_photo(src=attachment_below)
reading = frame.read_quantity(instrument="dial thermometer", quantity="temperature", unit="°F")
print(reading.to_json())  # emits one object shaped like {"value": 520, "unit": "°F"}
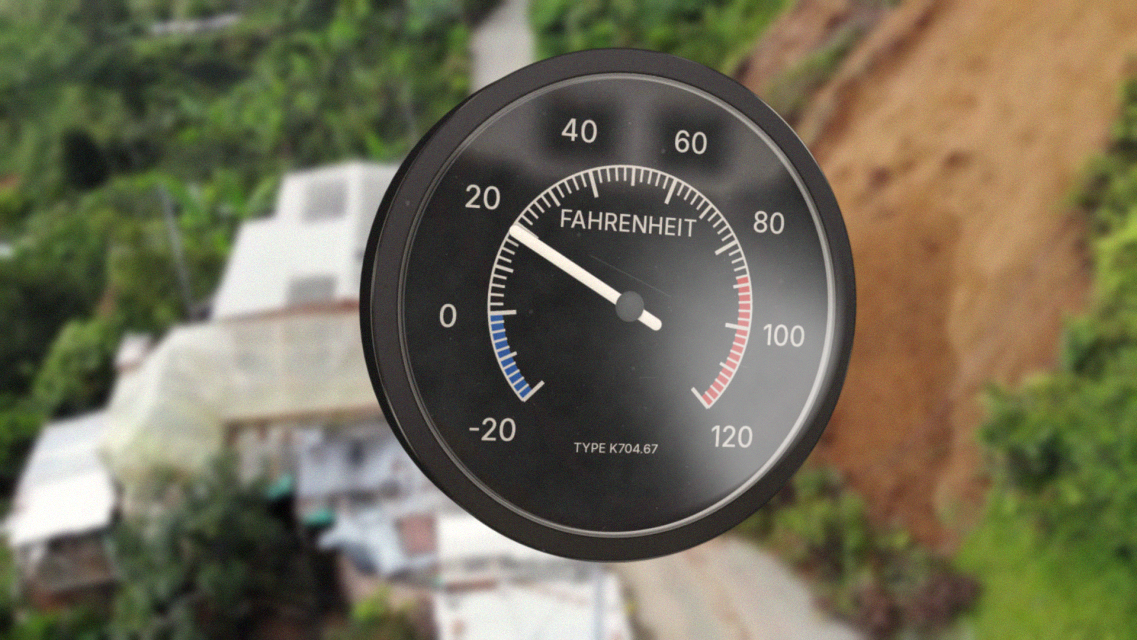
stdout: {"value": 18, "unit": "°F"}
